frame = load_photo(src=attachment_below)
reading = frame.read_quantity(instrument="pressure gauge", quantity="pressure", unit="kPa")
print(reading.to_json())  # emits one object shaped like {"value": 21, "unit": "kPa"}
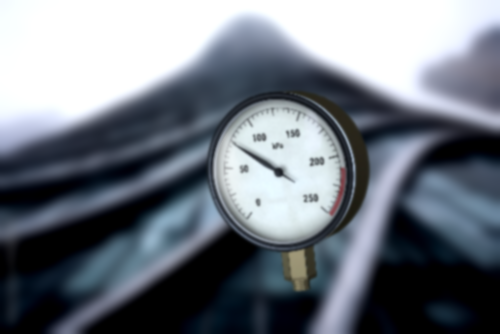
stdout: {"value": 75, "unit": "kPa"}
